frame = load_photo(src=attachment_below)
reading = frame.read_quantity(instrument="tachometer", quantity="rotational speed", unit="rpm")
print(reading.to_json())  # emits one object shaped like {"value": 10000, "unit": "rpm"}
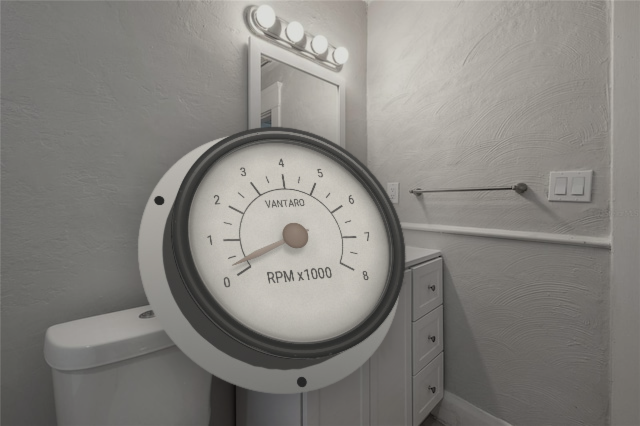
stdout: {"value": 250, "unit": "rpm"}
